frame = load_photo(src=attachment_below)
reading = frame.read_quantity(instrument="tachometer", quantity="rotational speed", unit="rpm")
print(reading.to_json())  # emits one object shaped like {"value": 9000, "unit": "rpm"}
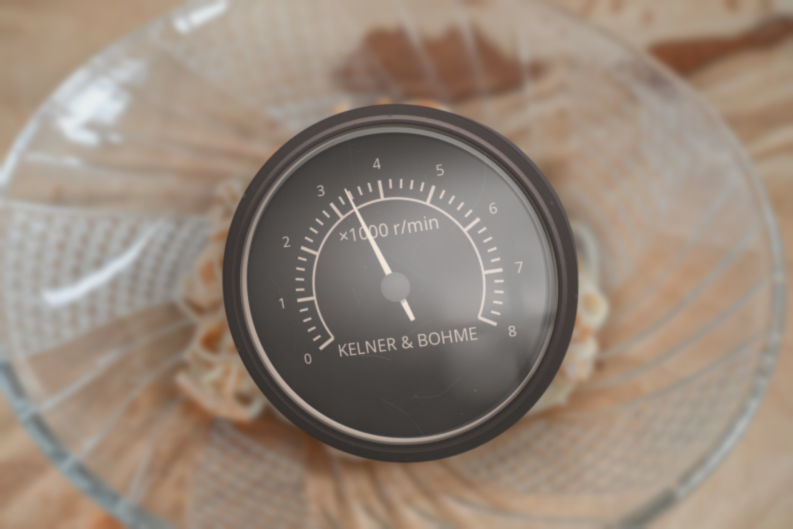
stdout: {"value": 3400, "unit": "rpm"}
